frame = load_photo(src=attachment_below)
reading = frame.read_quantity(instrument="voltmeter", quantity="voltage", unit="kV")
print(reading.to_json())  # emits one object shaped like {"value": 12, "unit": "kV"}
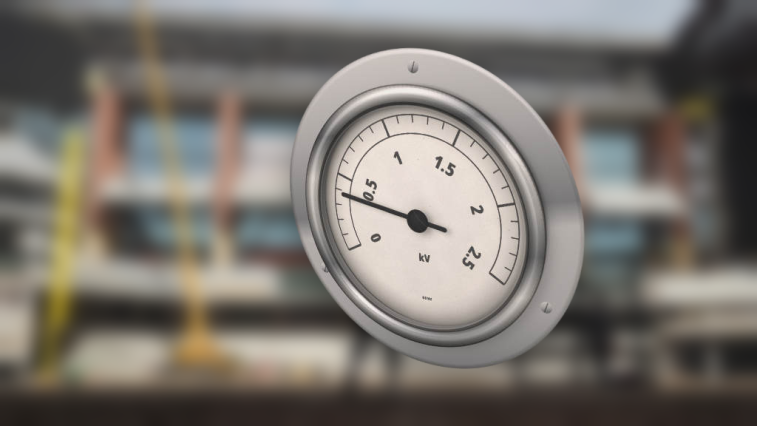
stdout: {"value": 0.4, "unit": "kV"}
